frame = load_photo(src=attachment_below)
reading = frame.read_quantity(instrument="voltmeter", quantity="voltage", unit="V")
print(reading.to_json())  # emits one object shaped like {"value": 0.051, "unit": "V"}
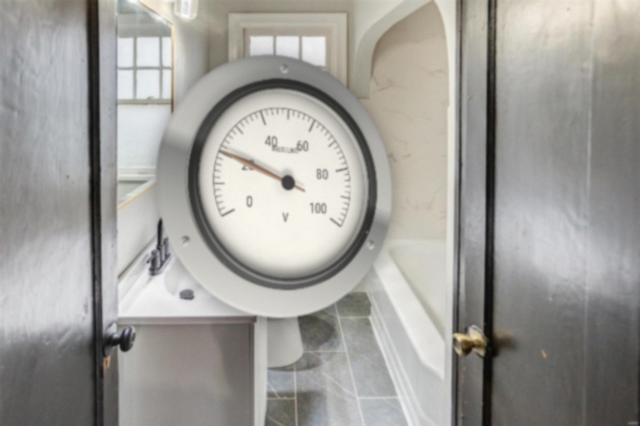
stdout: {"value": 20, "unit": "V"}
